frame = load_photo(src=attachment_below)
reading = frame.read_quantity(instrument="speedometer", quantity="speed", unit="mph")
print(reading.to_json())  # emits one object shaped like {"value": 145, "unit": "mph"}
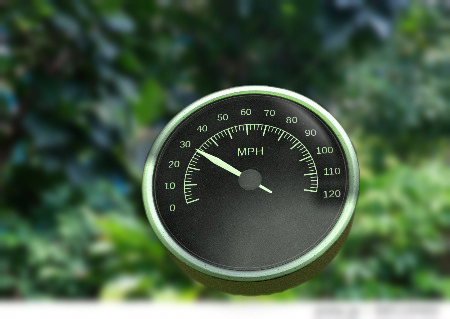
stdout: {"value": 30, "unit": "mph"}
